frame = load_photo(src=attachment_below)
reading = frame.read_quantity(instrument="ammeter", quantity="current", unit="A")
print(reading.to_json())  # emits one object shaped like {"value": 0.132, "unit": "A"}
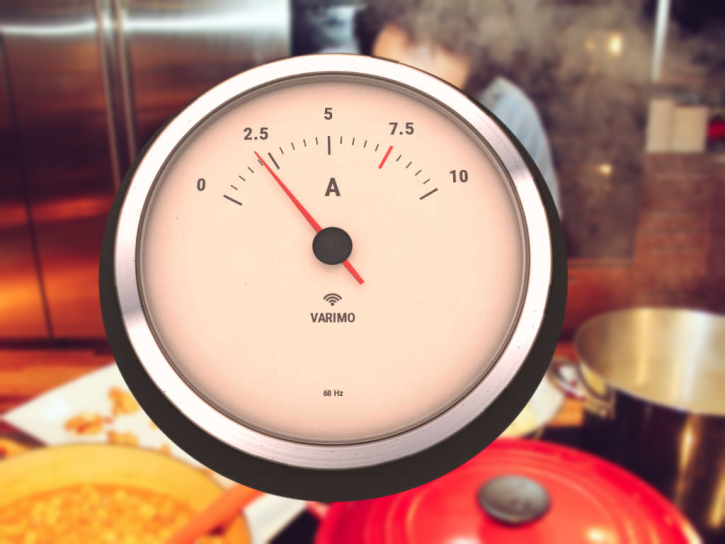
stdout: {"value": 2, "unit": "A"}
